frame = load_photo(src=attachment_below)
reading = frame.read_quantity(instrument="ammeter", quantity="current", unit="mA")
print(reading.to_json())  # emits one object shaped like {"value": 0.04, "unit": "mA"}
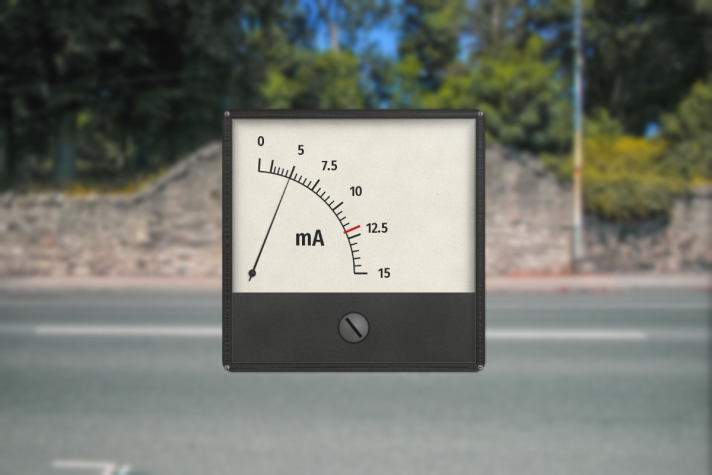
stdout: {"value": 5, "unit": "mA"}
